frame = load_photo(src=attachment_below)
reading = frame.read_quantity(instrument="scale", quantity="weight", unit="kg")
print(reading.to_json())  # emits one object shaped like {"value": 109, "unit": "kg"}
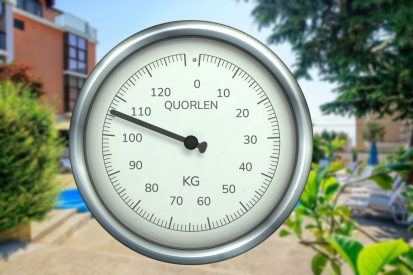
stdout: {"value": 106, "unit": "kg"}
